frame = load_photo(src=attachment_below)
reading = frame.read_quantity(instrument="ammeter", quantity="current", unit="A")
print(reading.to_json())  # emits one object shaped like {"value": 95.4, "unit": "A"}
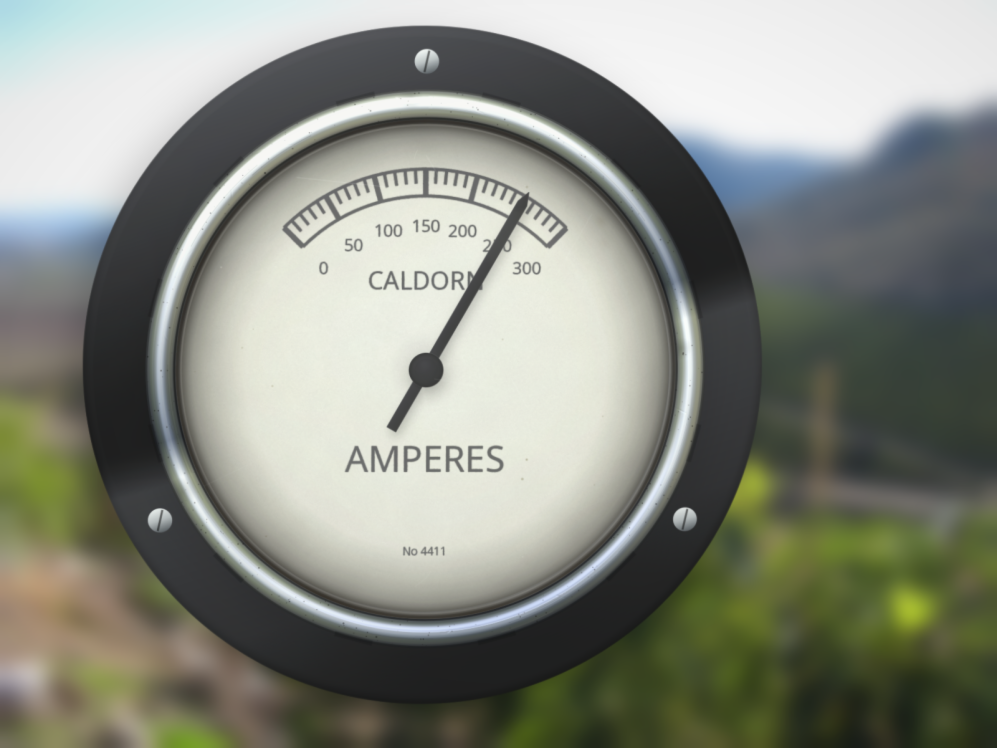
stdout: {"value": 250, "unit": "A"}
